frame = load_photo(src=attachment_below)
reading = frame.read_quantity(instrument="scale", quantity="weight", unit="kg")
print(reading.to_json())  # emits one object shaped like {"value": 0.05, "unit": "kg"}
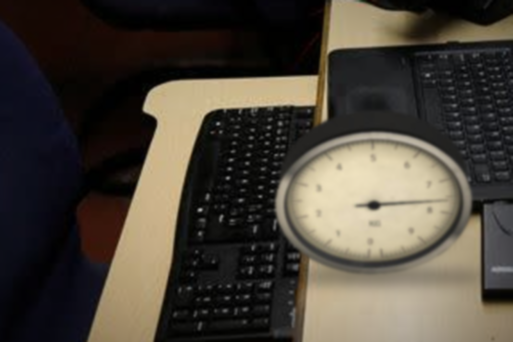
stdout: {"value": 7.5, "unit": "kg"}
